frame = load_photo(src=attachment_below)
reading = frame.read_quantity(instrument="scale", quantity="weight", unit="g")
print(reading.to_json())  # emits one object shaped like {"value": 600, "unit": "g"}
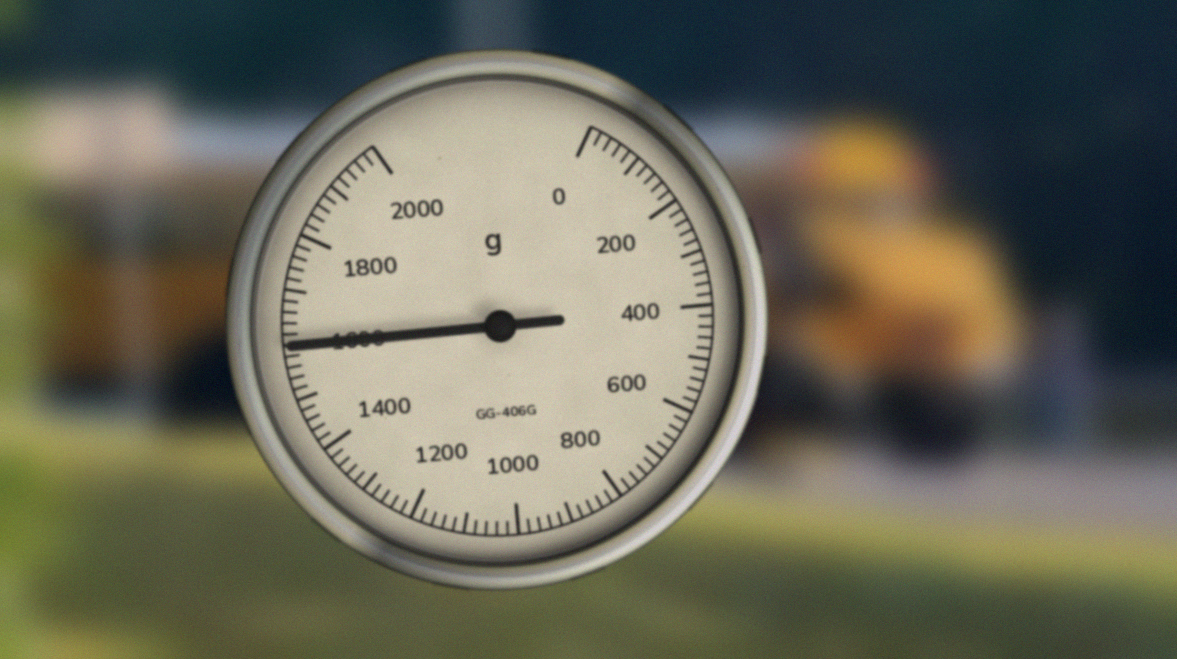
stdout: {"value": 1600, "unit": "g"}
